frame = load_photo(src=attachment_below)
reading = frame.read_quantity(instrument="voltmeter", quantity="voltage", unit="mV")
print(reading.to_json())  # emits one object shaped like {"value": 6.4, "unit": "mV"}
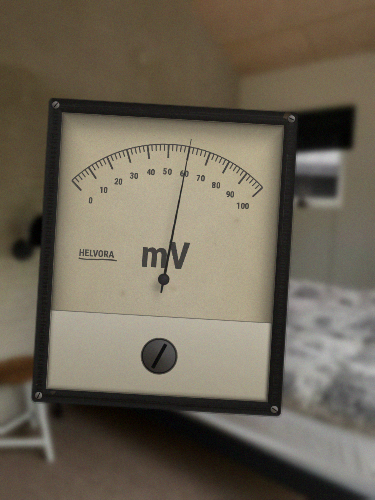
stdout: {"value": 60, "unit": "mV"}
